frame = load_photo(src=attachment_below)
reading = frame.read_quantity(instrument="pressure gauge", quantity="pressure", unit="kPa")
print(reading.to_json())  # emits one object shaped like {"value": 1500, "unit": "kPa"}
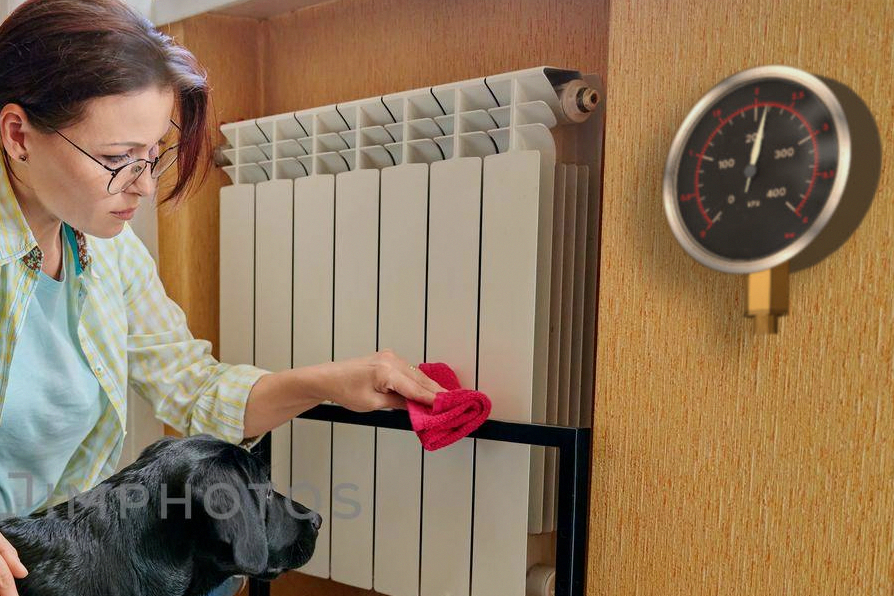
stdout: {"value": 220, "unit": "kPa"}
